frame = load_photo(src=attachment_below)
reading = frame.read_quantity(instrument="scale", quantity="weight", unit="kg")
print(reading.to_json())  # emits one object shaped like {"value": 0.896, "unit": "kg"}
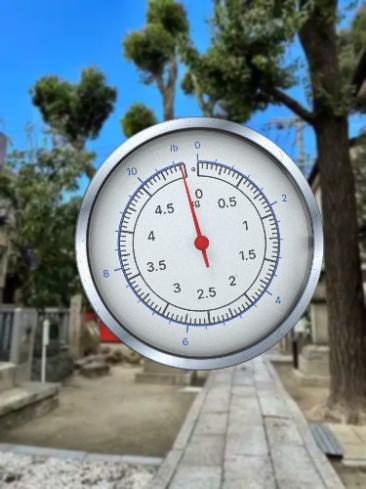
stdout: {"value": 4.95, "unit": "kg"}
